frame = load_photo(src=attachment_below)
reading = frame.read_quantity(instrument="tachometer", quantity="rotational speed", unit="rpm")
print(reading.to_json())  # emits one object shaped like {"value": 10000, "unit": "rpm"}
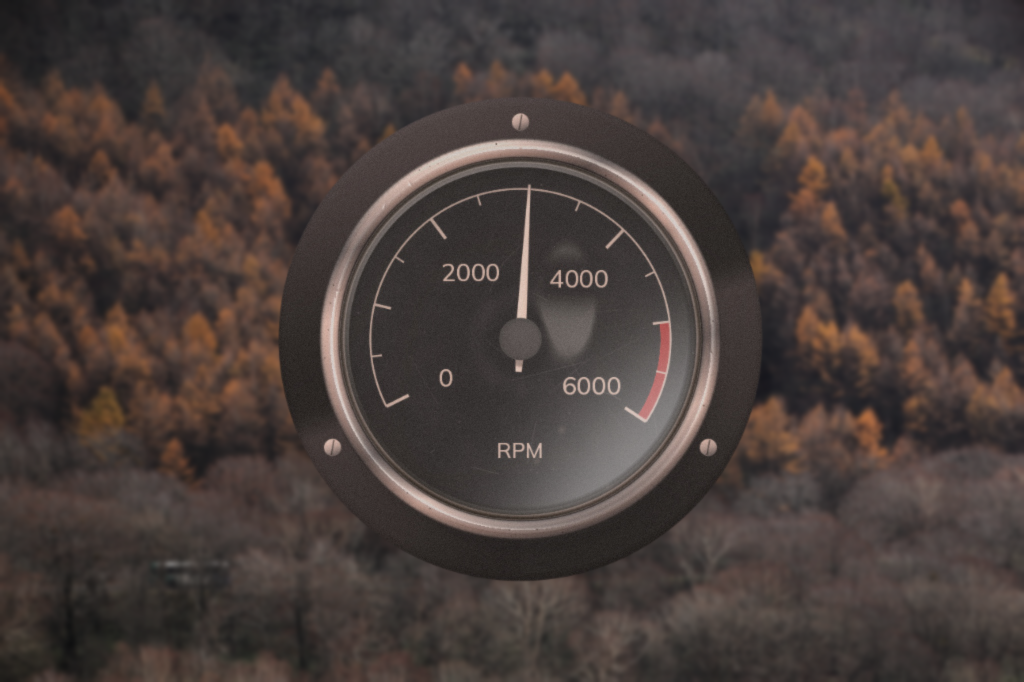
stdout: {"value": 3000, "unit": "rpm"}
